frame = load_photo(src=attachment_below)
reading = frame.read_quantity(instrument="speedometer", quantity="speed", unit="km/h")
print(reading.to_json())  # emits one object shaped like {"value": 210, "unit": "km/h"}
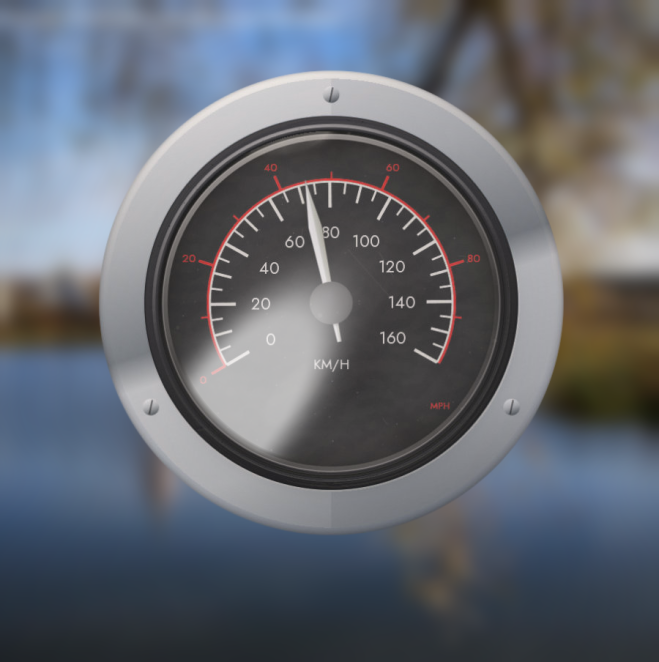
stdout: {"value": 72.5, "unit": "km/h"}
